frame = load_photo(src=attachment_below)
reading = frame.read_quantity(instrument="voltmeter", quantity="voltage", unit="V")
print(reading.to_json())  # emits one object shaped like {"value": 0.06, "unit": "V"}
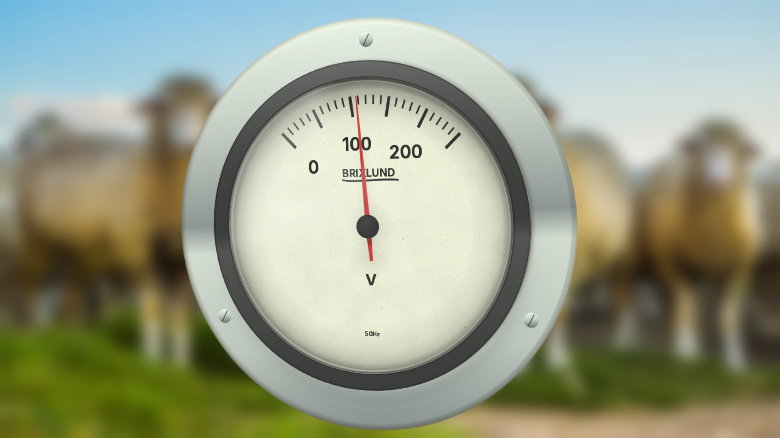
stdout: {"value": 110, "unit": "V"}
